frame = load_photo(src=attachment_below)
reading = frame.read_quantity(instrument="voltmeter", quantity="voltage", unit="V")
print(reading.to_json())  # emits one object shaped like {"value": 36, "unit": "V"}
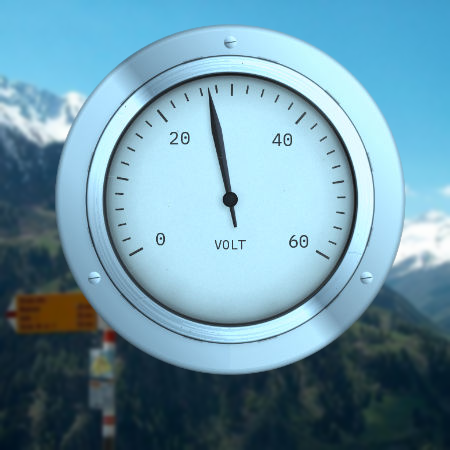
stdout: {"value": 27, "unit": "V"}
